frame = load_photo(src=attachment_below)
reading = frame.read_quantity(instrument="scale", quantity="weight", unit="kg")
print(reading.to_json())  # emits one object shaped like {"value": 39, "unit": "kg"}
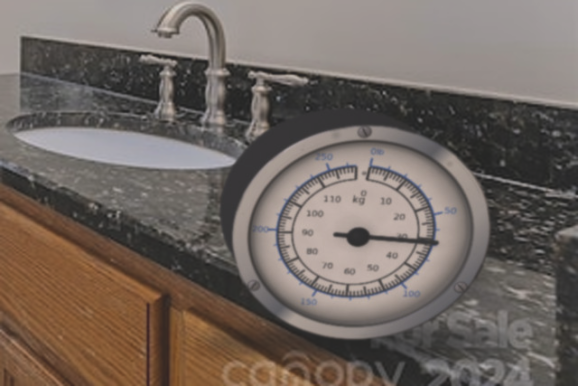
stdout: {"value": 30, "unit": "kg"}
